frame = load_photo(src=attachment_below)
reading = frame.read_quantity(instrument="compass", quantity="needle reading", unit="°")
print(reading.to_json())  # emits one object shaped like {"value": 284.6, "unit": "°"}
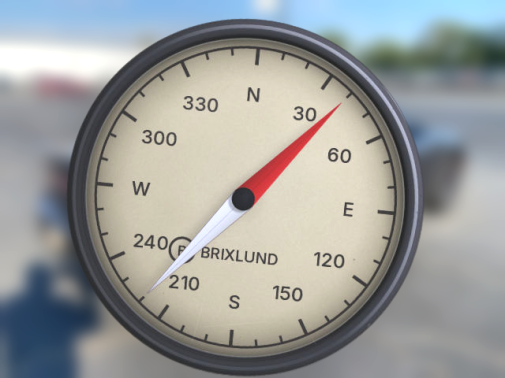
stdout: {"value": 40, "unit": "°"}
